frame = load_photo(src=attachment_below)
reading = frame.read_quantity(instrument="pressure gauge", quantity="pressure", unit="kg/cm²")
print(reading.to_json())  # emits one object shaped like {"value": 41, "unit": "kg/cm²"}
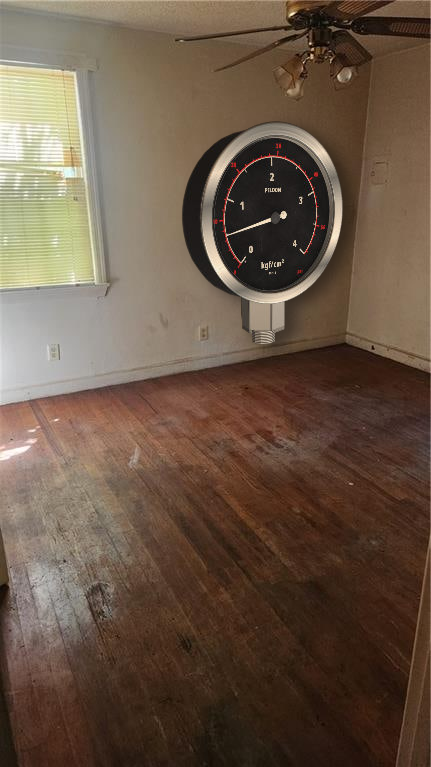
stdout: {"value": 0.5, "unit": "kg/cm²"}
